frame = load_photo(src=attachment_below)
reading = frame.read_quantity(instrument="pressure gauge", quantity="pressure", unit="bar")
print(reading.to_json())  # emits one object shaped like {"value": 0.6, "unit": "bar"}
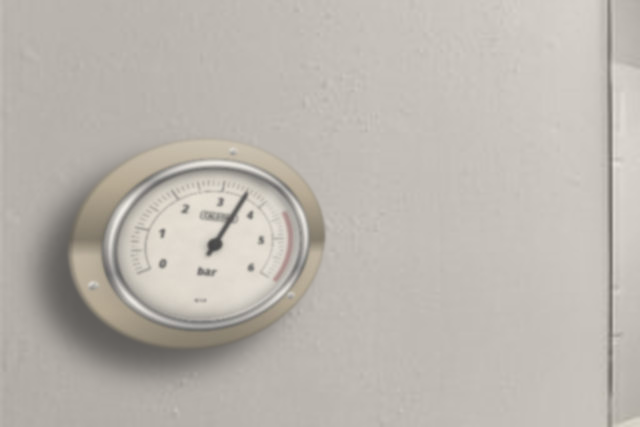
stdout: {"value": 3.5, "unit": "bar"}
